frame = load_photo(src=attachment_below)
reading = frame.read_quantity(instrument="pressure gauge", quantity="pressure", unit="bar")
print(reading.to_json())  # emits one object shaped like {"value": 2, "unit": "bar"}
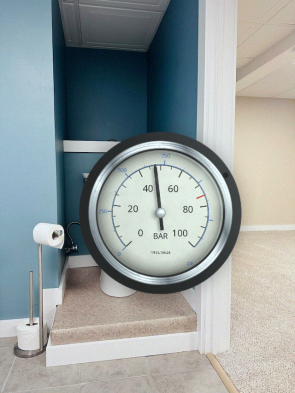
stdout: {"value": 47.5, "unit": "bar"}
